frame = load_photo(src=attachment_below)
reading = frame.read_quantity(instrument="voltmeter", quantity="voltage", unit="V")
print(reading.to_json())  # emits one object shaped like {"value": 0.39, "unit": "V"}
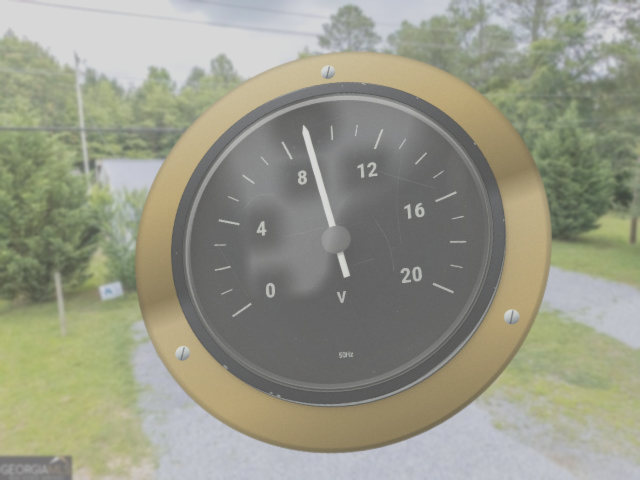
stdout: {"value": 9, "unit": "V"}
